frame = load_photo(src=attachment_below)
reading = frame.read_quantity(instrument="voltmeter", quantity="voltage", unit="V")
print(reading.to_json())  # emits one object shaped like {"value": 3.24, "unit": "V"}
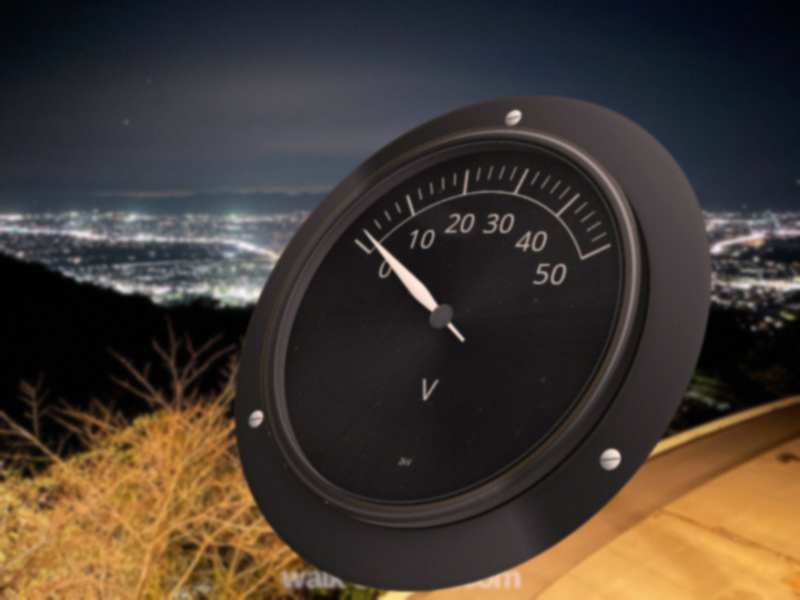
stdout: {"value": 2, "unit": "V"}
